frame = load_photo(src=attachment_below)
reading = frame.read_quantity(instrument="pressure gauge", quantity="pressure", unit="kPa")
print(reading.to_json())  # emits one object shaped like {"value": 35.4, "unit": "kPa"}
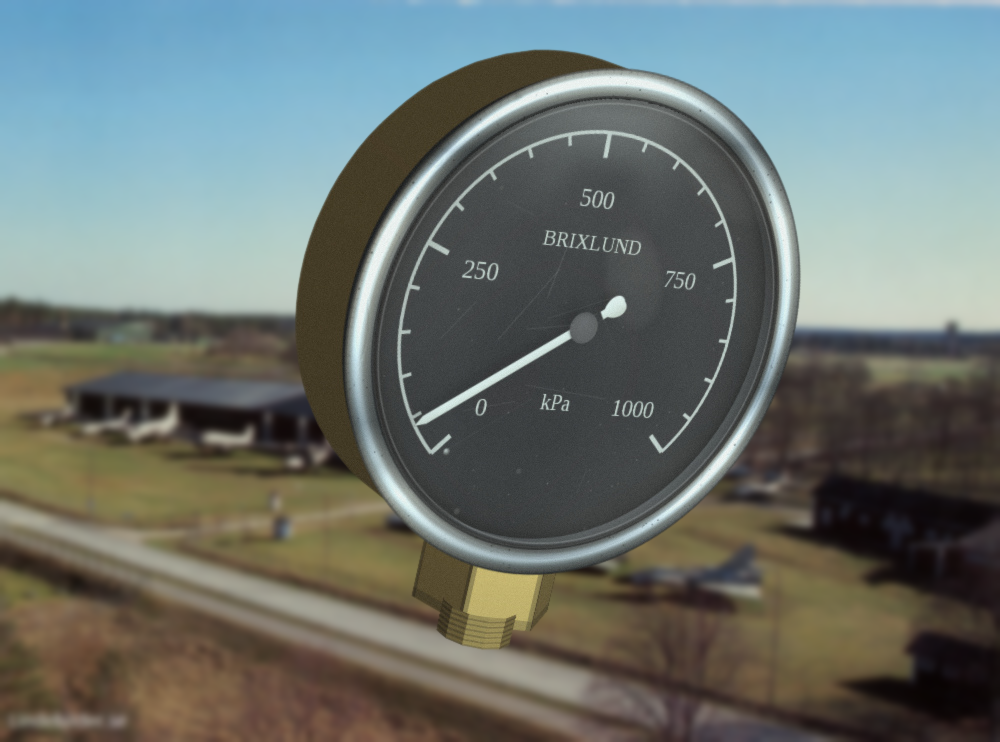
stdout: {"value": 50, "unit": "kPa"}
